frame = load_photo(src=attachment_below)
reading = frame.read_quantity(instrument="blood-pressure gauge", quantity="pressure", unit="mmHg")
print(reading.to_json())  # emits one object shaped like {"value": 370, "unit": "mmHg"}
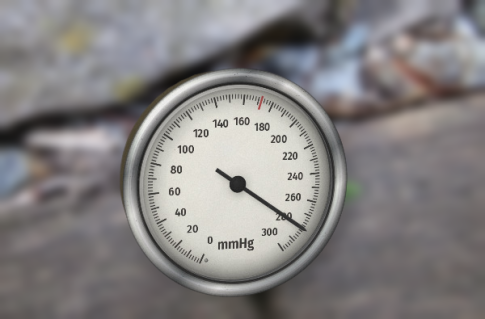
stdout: {"value": 280, "unit": "mmHg"}
